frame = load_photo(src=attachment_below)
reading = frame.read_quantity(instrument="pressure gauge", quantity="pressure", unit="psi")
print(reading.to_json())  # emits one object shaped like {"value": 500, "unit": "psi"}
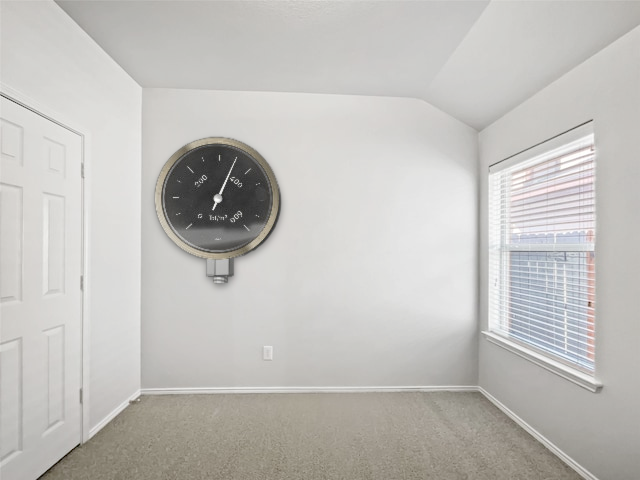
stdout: {"value": 350, "unit": "psi"}
